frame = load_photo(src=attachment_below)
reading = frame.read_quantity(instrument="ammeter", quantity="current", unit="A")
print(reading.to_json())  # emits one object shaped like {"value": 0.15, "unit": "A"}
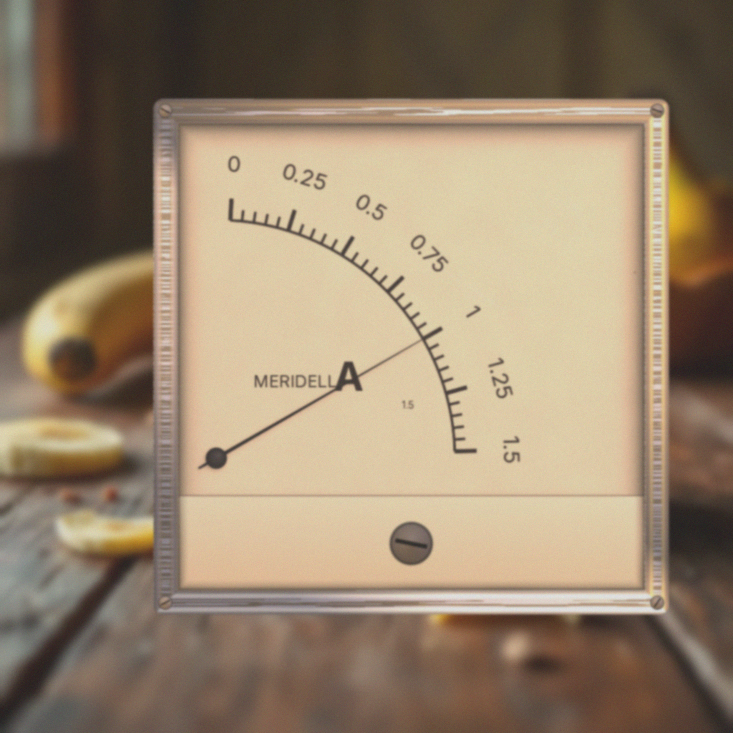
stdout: {"value": 1, "unit": "A"}
